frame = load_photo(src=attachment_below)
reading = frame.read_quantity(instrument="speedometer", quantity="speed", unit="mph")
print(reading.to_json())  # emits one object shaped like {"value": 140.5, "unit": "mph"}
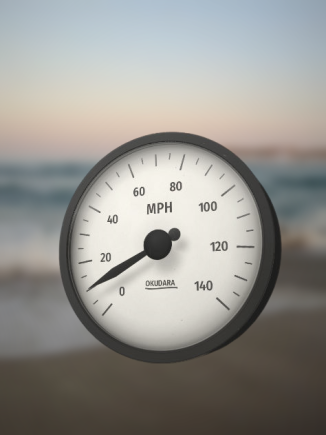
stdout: {"value": 10, "unit": "mph"}
